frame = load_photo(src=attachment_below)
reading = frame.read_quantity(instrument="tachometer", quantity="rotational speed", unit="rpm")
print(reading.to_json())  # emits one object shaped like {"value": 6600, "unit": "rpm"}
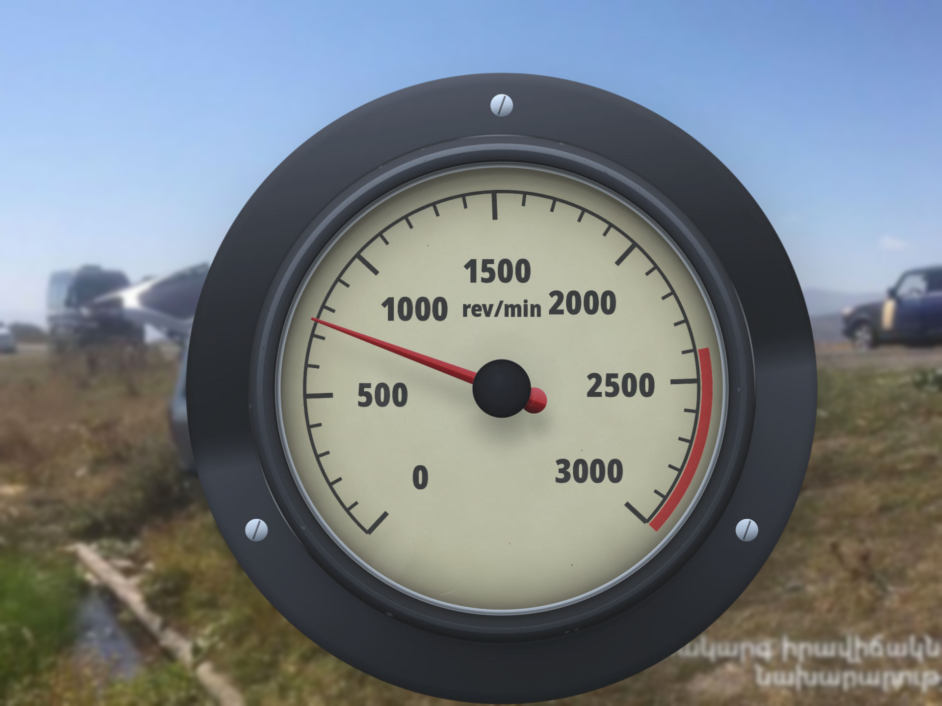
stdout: {"value": 750, "unit": "rpm"}
